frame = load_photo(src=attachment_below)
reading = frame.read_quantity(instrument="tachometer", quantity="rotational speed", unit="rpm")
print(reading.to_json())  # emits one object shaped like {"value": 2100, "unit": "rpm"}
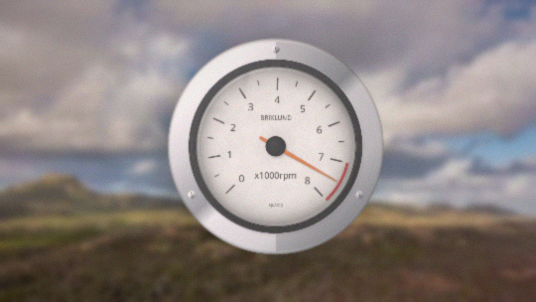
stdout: {"value": 7500, "unit": "rpm"}
